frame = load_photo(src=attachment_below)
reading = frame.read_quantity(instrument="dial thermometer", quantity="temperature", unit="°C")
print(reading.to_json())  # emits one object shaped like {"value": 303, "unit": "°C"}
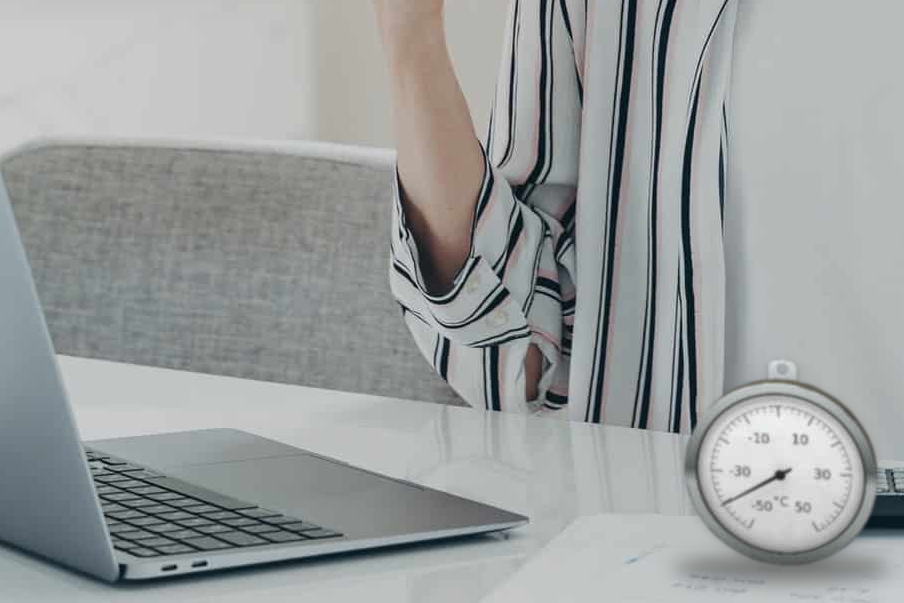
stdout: {"value": -40, "unit": "°C"}
